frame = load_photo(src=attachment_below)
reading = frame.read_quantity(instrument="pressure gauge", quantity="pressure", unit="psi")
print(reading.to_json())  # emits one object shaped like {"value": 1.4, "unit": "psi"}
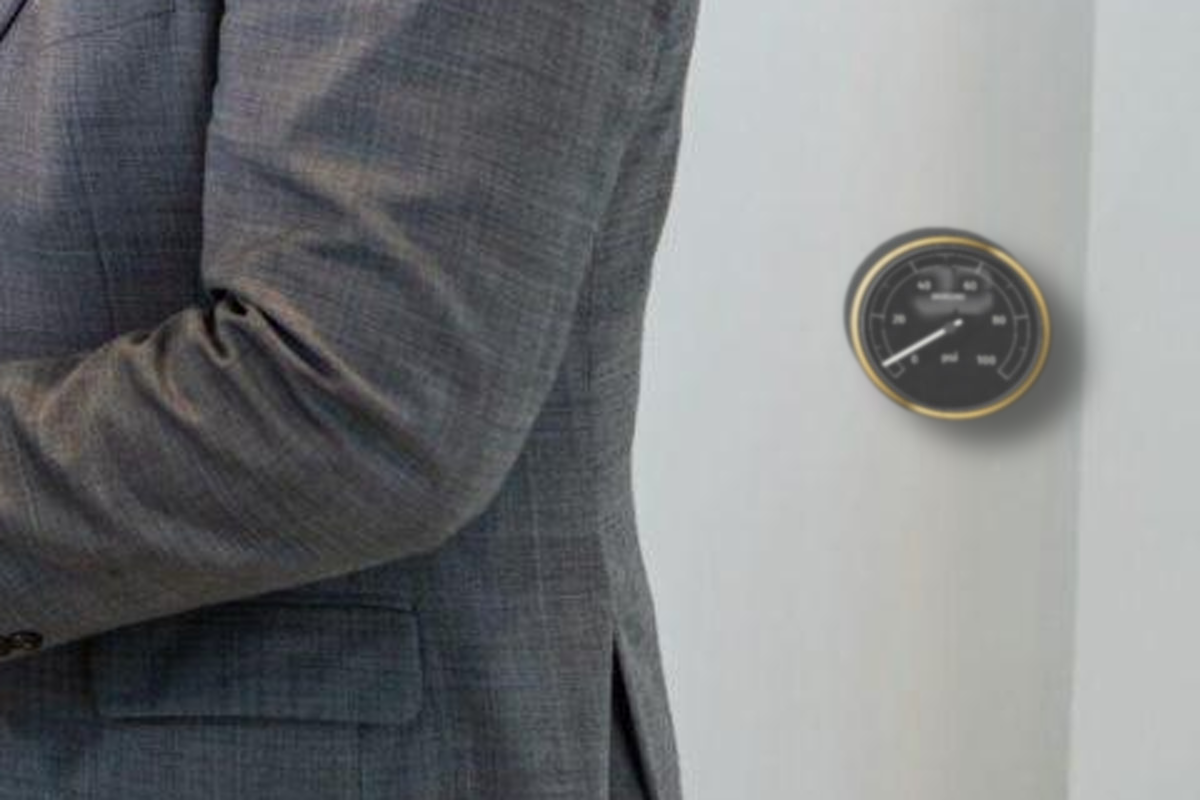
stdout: {"value": 5, "unit": "psi"}
